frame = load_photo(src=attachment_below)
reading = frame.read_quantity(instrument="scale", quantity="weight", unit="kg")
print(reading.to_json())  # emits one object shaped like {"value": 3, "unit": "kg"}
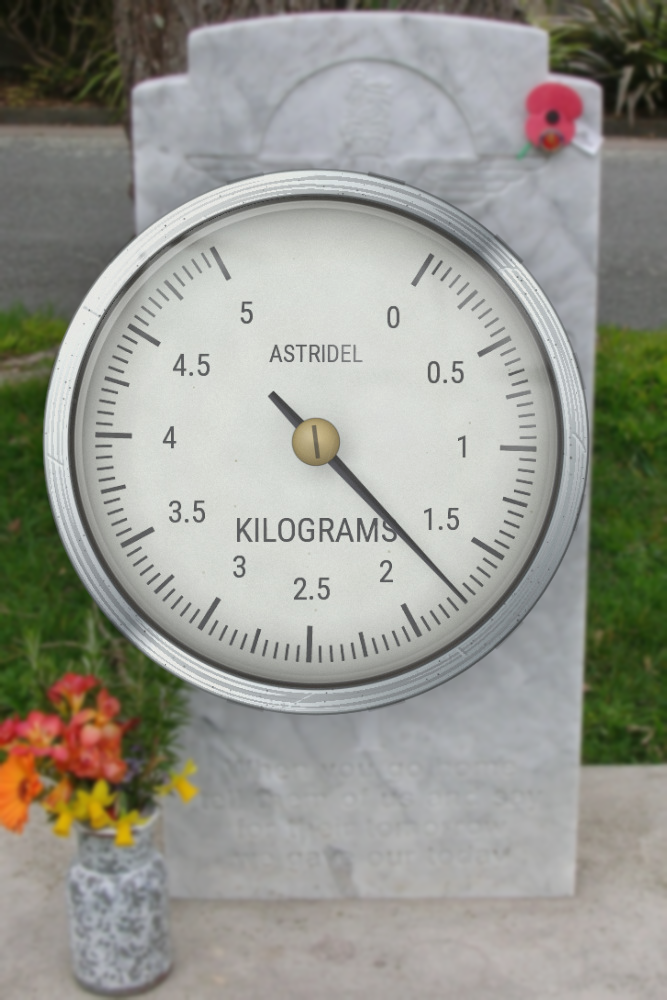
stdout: {"value": 1.75, "unit": "kg"}
